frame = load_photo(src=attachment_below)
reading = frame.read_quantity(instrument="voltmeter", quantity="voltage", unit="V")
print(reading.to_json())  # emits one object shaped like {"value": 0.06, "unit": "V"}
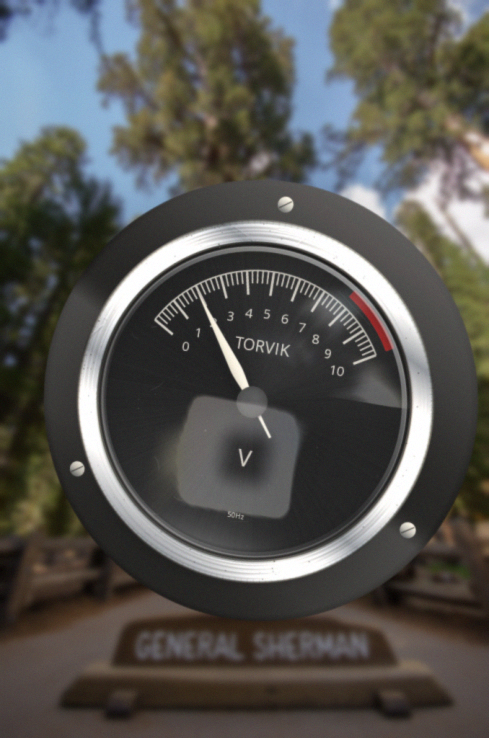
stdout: {"value": 2, "unit": "V"}
